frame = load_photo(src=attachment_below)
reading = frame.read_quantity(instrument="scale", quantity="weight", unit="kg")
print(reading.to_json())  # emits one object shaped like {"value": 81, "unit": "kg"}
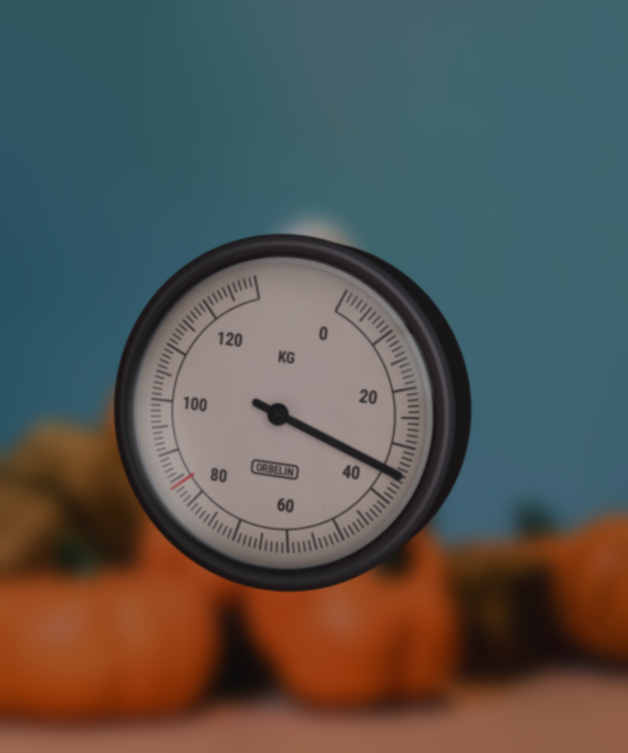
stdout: {"value": 35, "unit": "kg"}
